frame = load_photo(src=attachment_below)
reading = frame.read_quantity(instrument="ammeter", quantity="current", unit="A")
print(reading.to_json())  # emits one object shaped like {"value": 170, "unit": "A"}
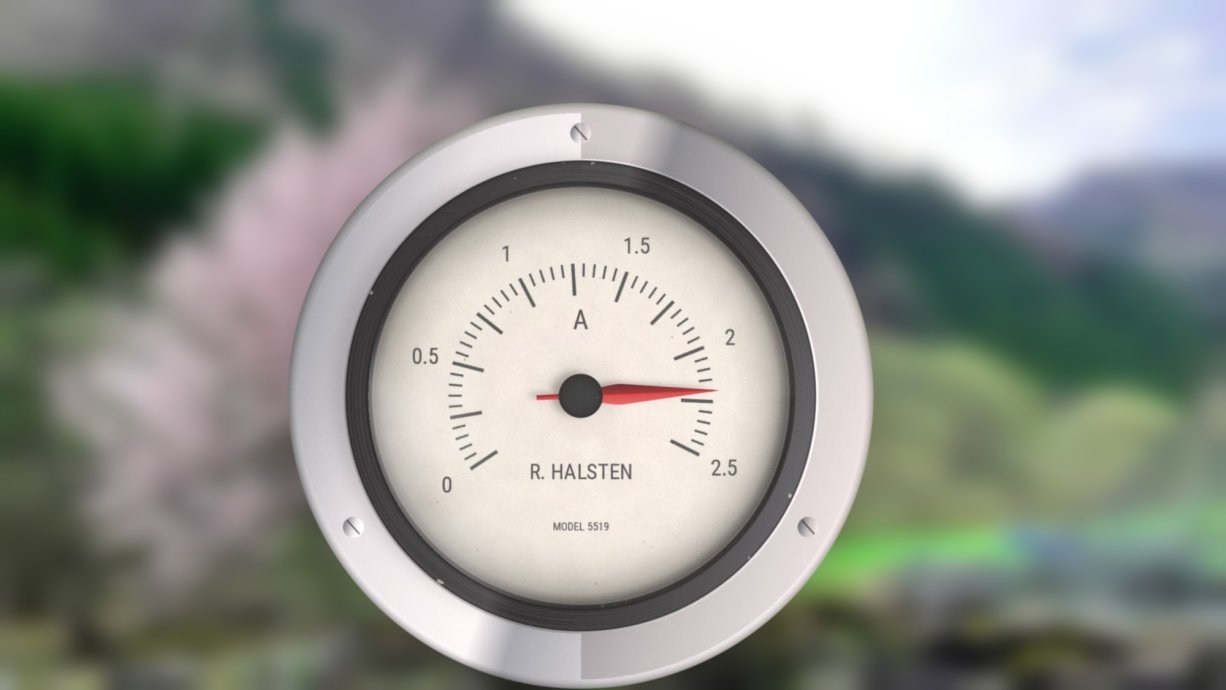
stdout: {"value": 2.2, "unit": "A"}
